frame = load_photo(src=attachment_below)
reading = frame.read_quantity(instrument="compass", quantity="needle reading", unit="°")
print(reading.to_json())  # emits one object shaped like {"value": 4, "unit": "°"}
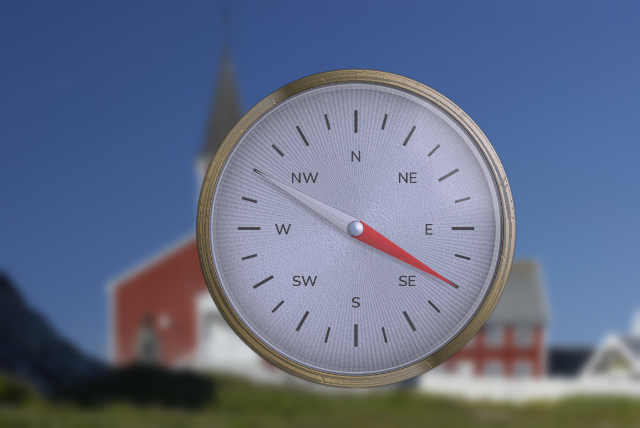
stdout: {"value": 120, "unit": "°"}
